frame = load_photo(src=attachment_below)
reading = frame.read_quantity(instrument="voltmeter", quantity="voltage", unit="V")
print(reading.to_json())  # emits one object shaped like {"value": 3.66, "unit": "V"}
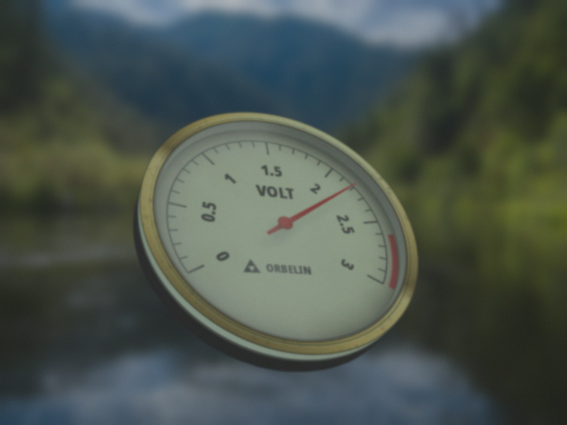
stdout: {"value": 2.2, "unit": "V"}
